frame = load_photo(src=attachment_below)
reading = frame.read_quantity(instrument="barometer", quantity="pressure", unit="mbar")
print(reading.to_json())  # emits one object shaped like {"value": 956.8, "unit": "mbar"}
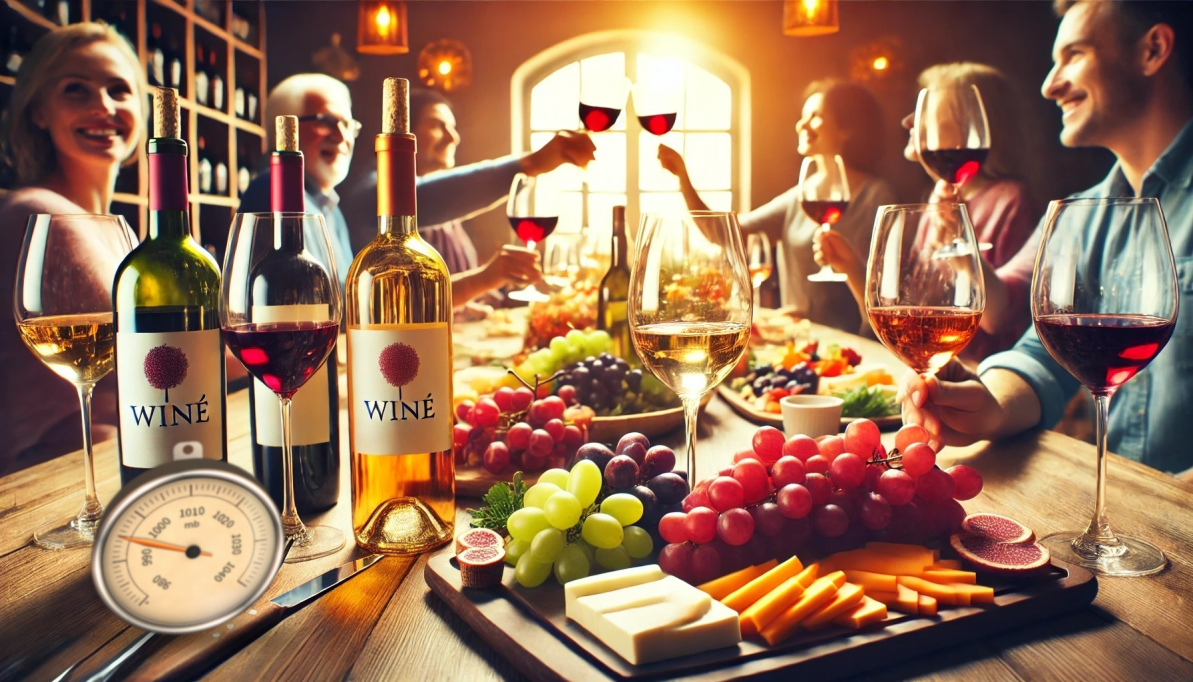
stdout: {"value": 995, "unit": "mbar"}
